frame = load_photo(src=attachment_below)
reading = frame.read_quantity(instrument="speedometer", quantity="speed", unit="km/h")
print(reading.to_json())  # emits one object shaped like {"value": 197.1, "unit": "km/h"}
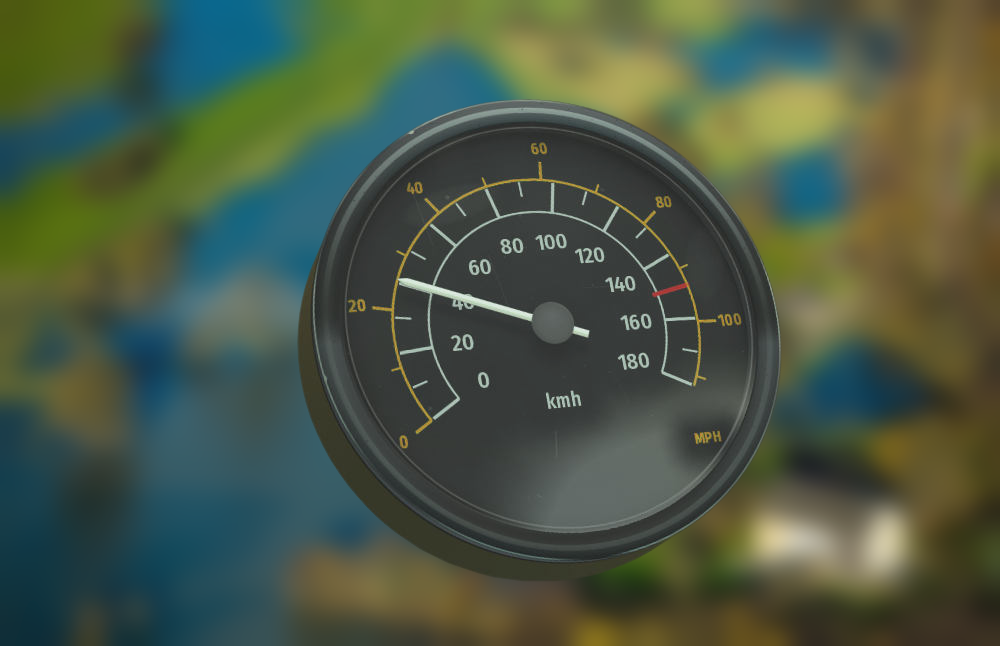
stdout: {"value": 40, "unit": "km/h"}
